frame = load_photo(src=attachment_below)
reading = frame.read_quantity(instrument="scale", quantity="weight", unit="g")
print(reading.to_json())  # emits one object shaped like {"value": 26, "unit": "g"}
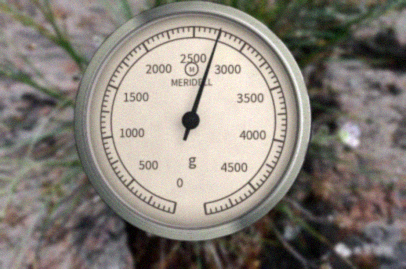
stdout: {"value": 2750, "unit": "g"}
